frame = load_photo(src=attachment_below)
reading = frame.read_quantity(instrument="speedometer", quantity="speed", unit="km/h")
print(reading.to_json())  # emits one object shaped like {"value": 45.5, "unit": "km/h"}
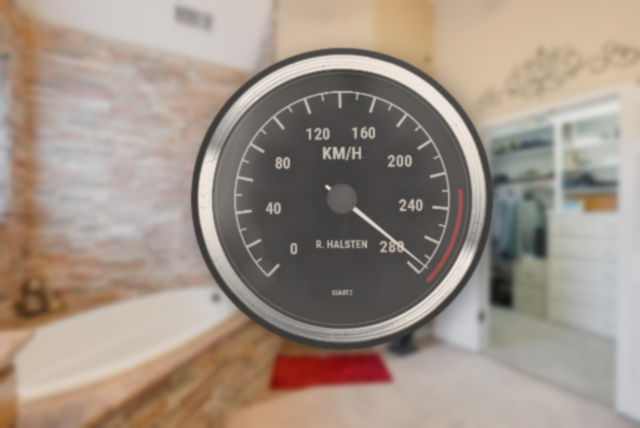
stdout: {"value": 275, "unit": "km/h"}
